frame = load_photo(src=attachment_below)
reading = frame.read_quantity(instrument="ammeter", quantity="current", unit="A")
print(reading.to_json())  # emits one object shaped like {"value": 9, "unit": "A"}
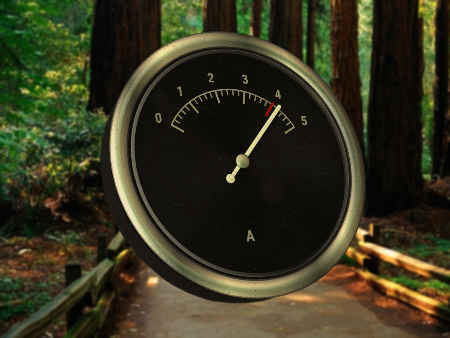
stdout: {"value": 4.2, "unit": "A"}
